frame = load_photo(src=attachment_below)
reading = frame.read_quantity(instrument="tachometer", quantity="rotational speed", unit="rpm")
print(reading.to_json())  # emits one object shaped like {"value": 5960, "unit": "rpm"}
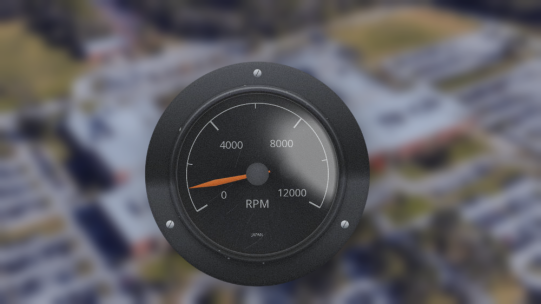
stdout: {"value": 1000, "unit": "rpm"}
